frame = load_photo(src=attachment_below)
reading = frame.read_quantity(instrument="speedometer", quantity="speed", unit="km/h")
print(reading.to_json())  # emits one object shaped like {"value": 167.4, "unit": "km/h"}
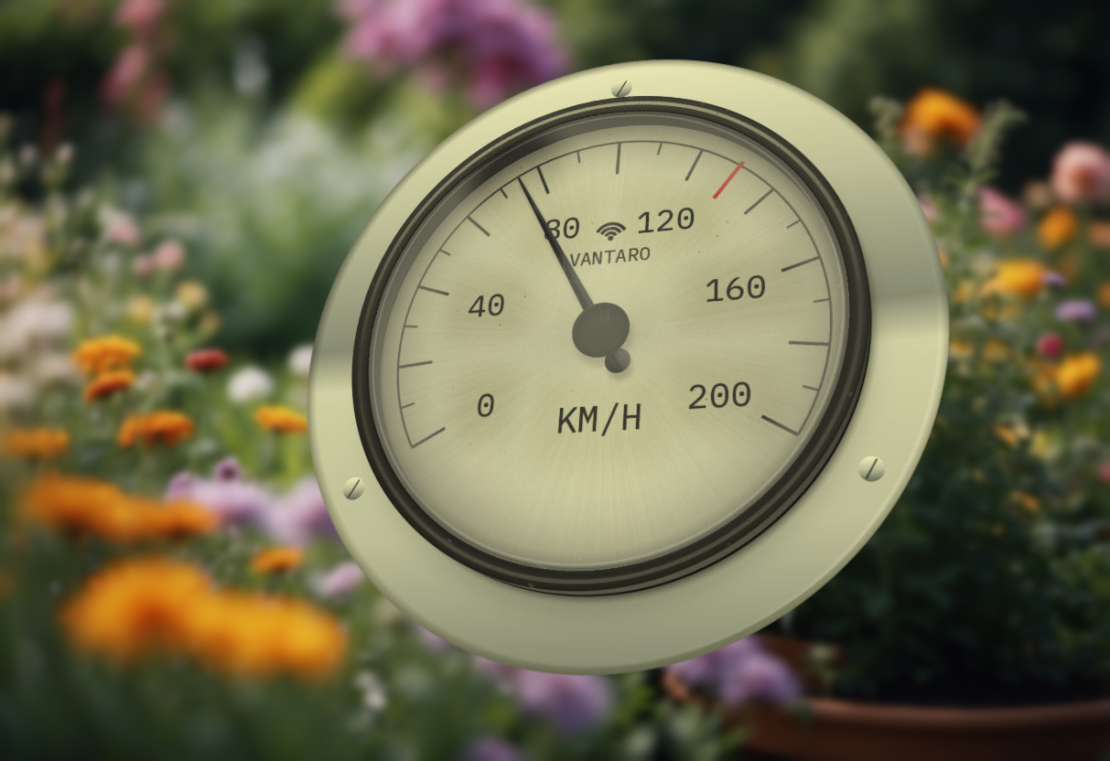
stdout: {"value": 75, "unit": "km/h"}
